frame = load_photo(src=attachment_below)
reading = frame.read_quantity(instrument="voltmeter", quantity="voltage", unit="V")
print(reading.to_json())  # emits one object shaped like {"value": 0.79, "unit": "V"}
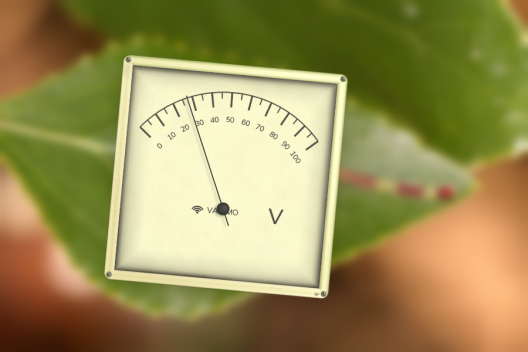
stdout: {"value": 27.5, "unit": "V"}
